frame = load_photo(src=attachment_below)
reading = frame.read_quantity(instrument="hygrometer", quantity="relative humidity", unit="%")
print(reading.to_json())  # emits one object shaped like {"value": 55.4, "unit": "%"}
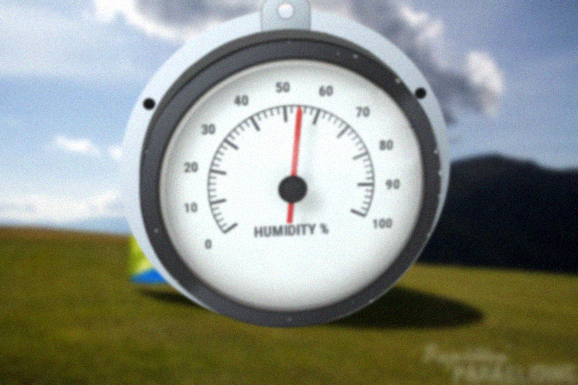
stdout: {"value": 54, "unit": "%"}
